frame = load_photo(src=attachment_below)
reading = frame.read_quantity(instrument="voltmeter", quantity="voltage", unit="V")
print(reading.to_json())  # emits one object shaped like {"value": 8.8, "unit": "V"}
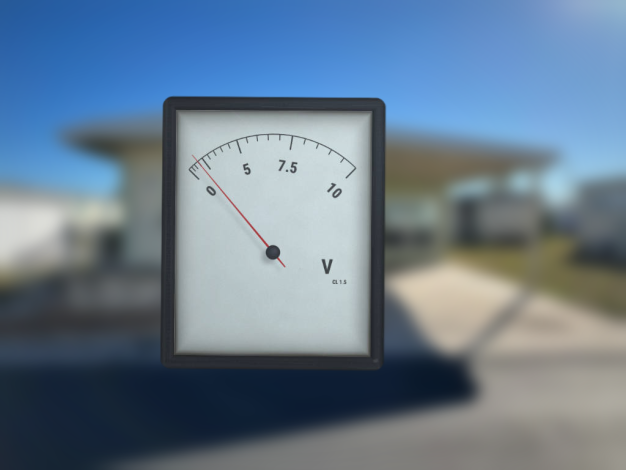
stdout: {"value": 2, "unit": "V"}
